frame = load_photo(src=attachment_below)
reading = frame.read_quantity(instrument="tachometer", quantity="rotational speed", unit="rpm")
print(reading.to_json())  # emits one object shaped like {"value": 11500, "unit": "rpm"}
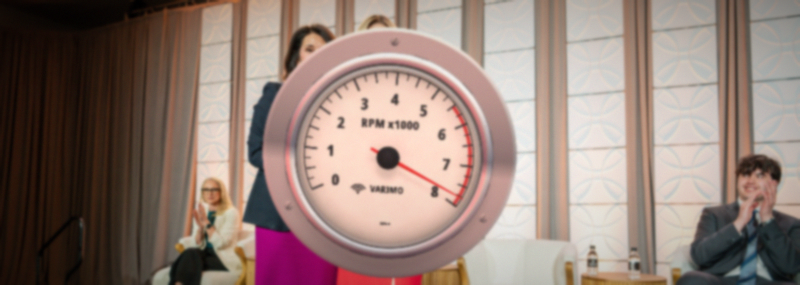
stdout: {"value": 7750, "unit": "rpm"}
